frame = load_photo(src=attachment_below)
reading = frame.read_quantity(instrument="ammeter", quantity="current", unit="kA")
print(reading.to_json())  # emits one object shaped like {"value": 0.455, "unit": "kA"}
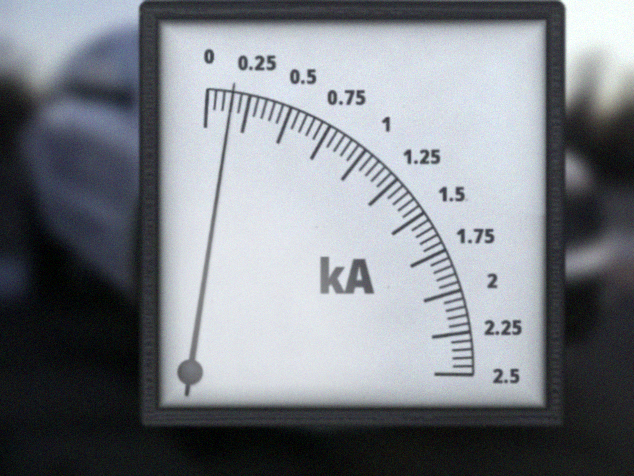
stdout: {"value": 0.15, "unit": "kA"}
